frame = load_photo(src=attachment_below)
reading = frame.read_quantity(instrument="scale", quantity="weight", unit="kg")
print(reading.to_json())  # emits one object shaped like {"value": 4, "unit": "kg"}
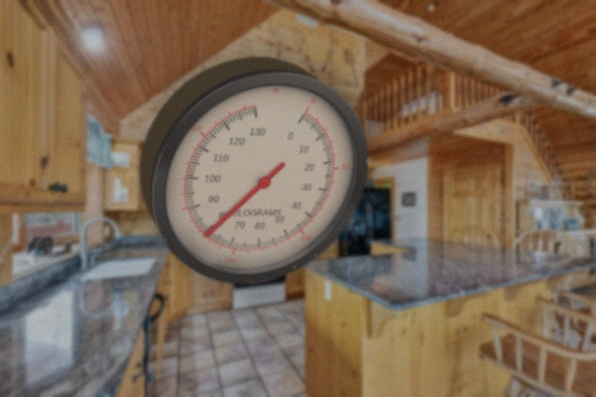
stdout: {"value": 80, "unit": "kg"}
